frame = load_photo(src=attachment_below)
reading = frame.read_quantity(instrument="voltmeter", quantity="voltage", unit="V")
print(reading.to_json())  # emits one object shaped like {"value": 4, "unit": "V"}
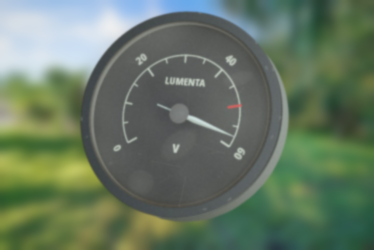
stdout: {"value": 57.5, "unit": "V"}
